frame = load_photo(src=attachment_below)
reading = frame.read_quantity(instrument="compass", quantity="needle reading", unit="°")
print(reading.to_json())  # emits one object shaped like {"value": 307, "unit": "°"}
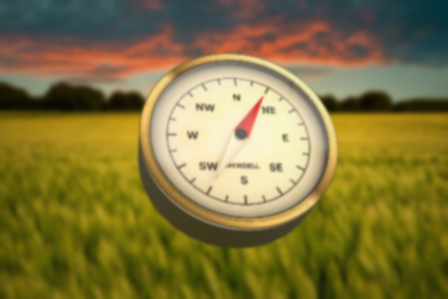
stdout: {"value": 30, "unit": "°"}
